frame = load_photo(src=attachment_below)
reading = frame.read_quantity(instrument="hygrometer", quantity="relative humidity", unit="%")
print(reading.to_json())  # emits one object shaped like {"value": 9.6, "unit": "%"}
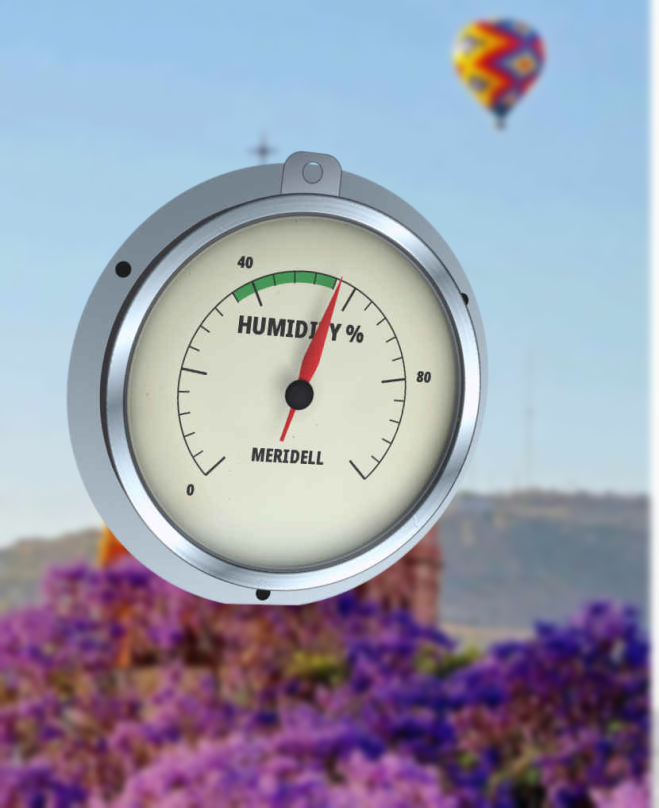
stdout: {"value": 56, "unit": "%"}
